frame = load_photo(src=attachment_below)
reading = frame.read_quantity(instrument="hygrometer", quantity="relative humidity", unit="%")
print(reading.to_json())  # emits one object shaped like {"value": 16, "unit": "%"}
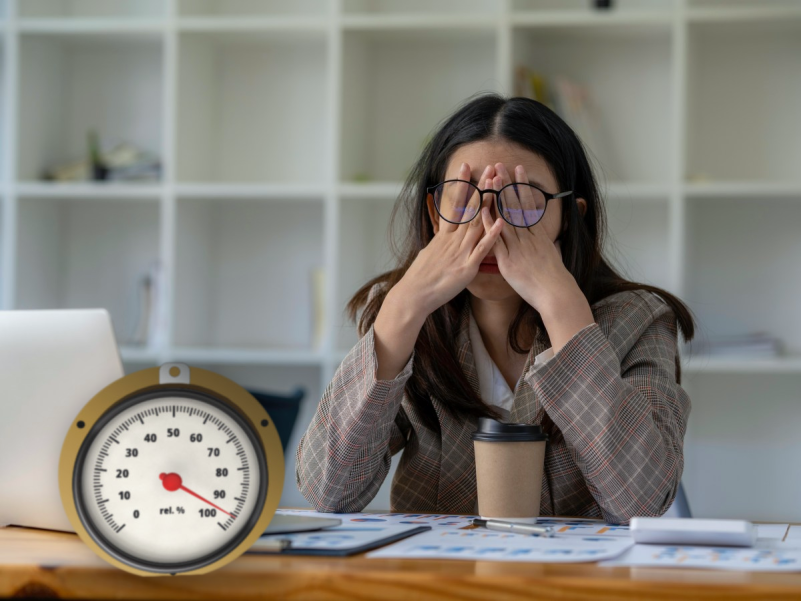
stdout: {"value": 95, "unit": "%"}
